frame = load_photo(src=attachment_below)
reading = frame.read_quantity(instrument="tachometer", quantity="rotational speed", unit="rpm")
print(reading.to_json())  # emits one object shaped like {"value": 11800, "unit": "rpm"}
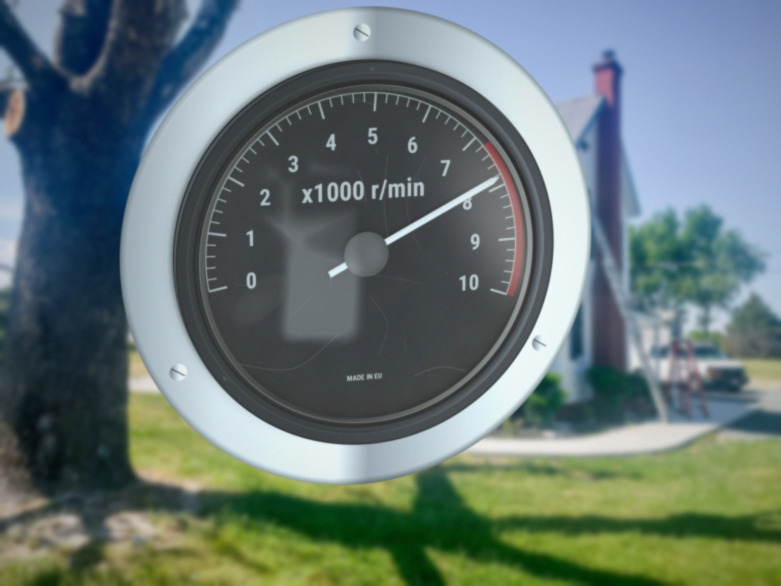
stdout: {"value": 7800, "unit": "rpm"}
